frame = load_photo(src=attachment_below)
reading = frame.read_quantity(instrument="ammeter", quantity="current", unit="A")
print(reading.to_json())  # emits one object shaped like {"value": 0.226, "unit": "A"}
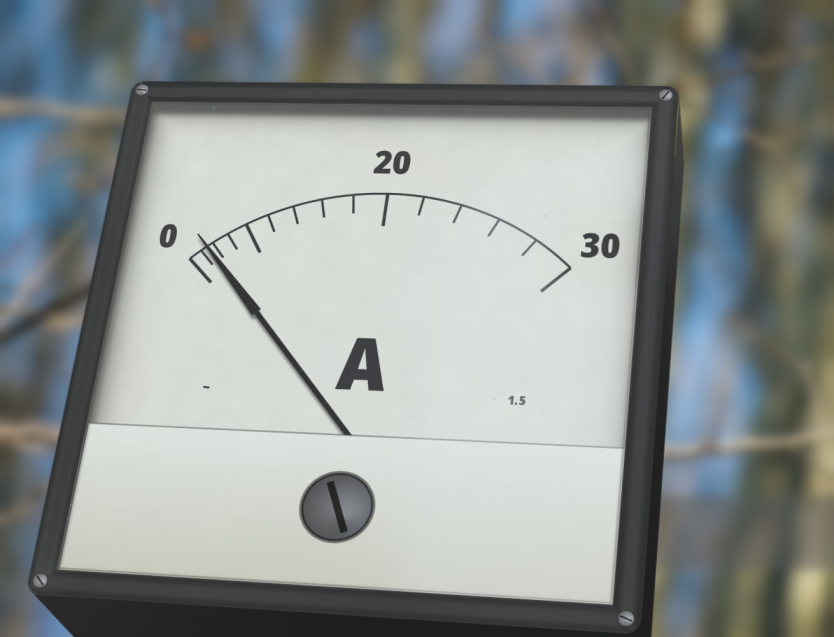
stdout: {"value": 5, "unit": "A"}
